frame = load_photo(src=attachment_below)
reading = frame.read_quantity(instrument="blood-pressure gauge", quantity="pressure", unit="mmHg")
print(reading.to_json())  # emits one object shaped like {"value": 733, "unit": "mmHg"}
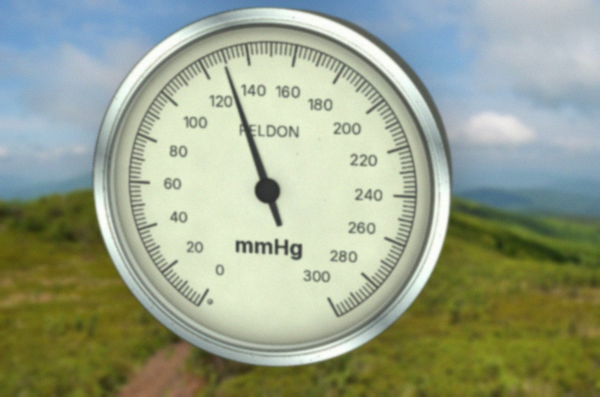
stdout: {"value": 130, "unit": "mmHg"}
